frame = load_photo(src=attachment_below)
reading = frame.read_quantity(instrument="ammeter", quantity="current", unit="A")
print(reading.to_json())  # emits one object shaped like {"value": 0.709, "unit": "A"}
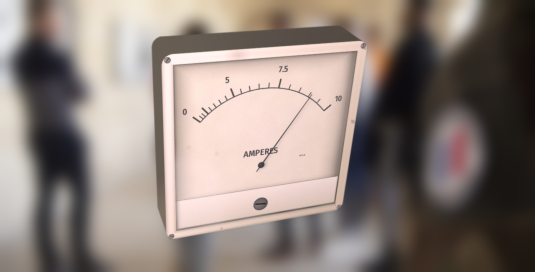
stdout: {"value": 9, "unit": "A"}
